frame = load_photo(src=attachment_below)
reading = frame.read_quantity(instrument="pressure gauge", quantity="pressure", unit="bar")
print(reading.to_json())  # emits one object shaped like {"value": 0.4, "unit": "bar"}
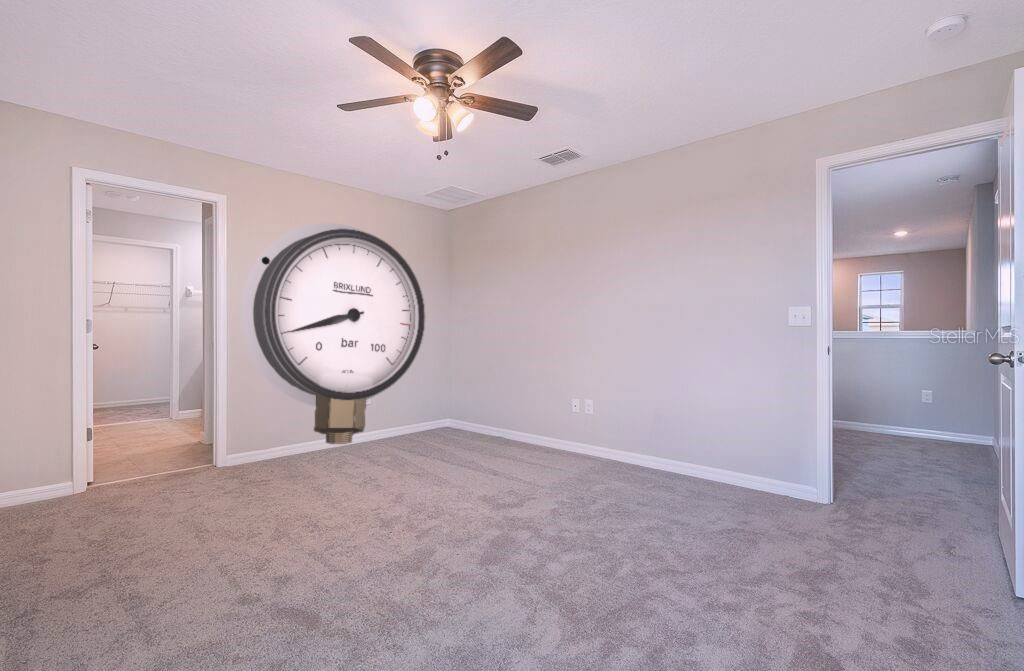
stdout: {"value": 10, "unit": "bar"}
